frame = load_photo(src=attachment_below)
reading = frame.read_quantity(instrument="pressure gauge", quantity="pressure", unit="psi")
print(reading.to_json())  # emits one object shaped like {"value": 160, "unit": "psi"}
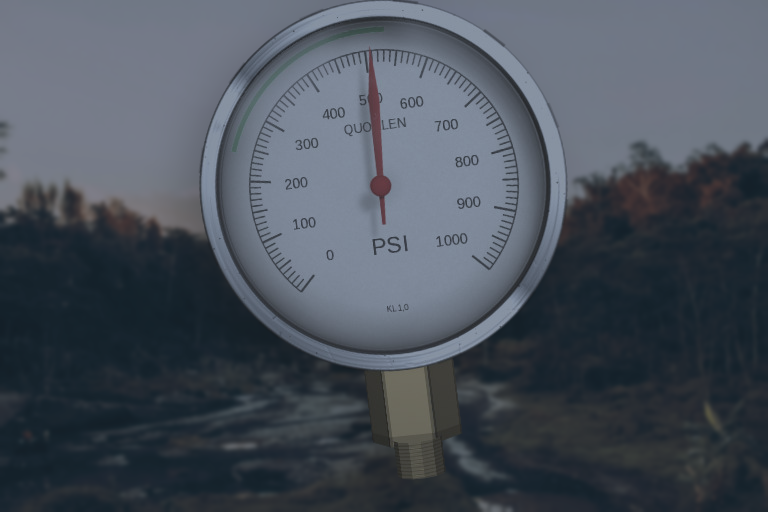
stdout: {"value": 510, "unit": "psi"}
